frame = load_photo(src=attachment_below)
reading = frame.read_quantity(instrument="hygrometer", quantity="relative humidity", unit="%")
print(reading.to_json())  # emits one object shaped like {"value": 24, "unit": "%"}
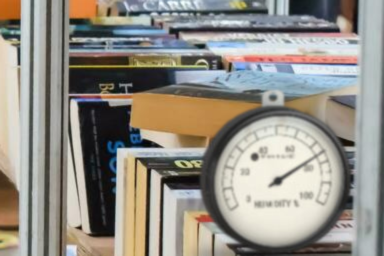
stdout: {"value": 75, "unit": "%"}
